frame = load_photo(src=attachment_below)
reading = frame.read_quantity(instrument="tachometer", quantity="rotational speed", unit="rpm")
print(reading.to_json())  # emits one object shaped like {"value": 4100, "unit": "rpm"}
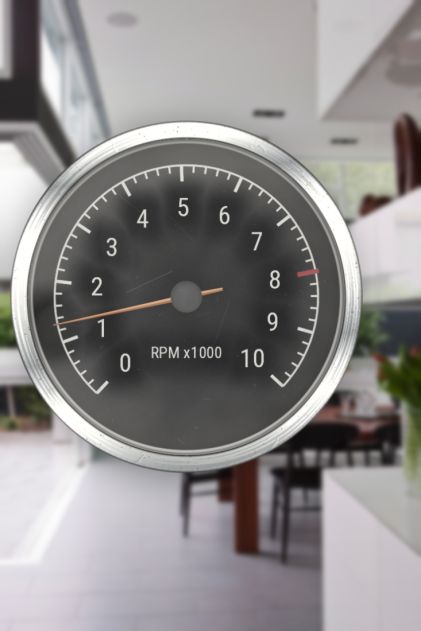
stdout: {"value": 1300, "unit": "rpm"}
